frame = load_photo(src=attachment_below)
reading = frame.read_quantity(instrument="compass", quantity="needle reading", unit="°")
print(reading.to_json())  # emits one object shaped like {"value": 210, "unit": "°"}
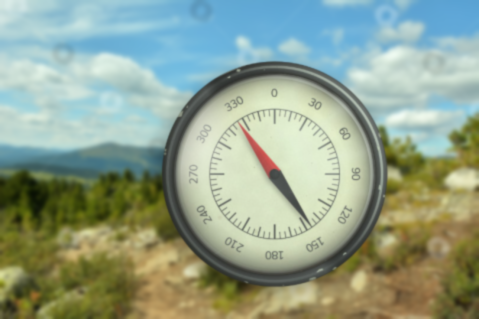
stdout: {"value": 325, "unit": "°"}
